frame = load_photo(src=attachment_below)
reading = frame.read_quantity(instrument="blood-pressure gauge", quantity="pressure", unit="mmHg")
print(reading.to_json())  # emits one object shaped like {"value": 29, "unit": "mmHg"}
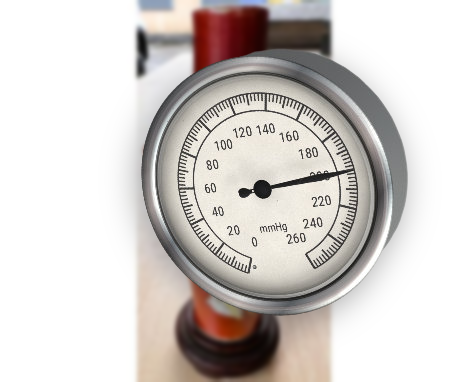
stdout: {"value": 200, "unit": "mmHg"}
